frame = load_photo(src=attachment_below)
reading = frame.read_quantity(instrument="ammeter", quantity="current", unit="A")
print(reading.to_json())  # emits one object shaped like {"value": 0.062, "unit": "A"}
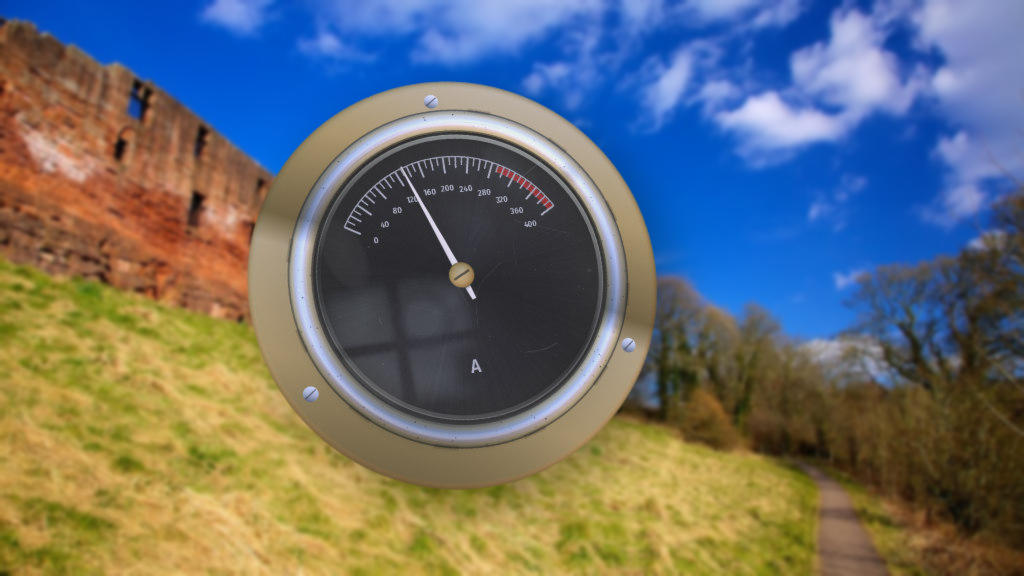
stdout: {"value": 130, "unit": "A"}
